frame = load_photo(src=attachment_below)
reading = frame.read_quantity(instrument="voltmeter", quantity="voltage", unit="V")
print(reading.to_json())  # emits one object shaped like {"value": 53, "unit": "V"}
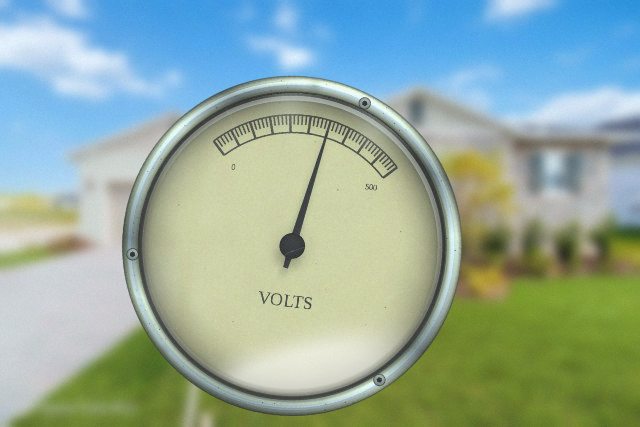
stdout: {"value": 300, "unit": "V"}
